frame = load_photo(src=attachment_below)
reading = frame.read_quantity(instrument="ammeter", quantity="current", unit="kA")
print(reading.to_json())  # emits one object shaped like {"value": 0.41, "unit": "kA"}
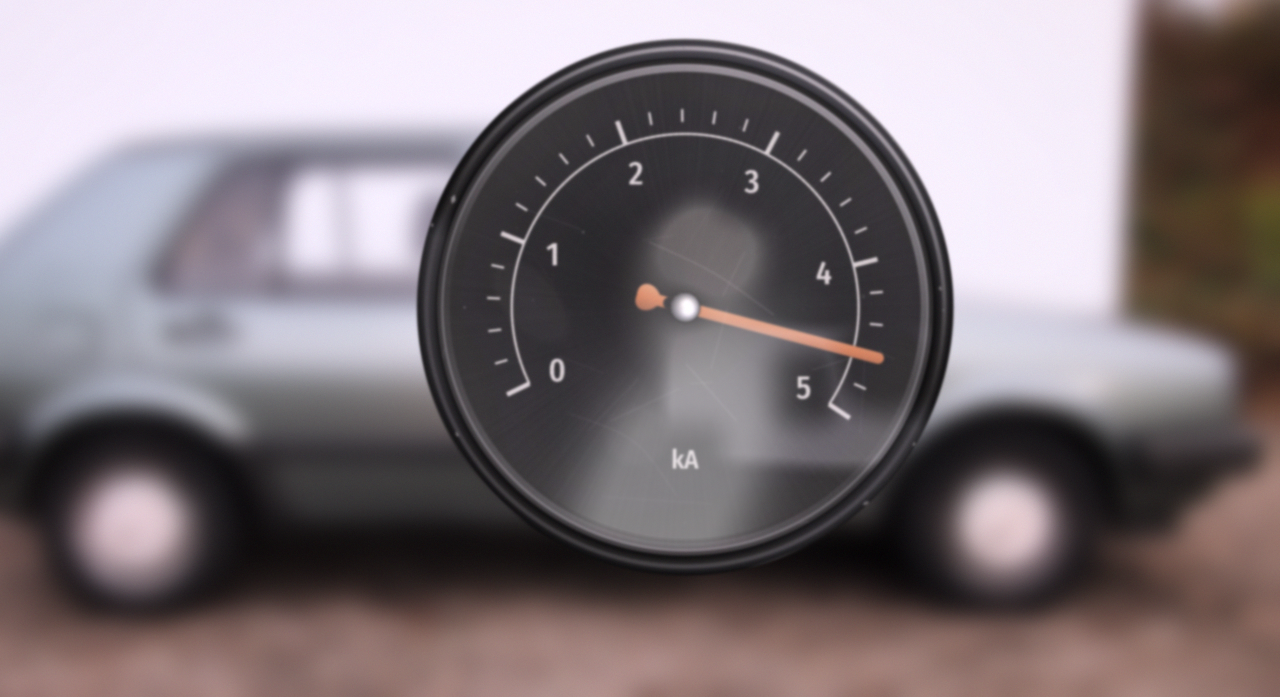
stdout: {"value": 4.6, "unit": "kA"}
